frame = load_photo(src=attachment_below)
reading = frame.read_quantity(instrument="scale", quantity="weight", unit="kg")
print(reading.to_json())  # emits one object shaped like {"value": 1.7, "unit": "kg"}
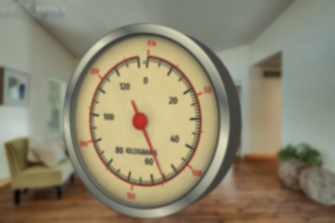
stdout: {"value": 55, "unit": "kg"}
